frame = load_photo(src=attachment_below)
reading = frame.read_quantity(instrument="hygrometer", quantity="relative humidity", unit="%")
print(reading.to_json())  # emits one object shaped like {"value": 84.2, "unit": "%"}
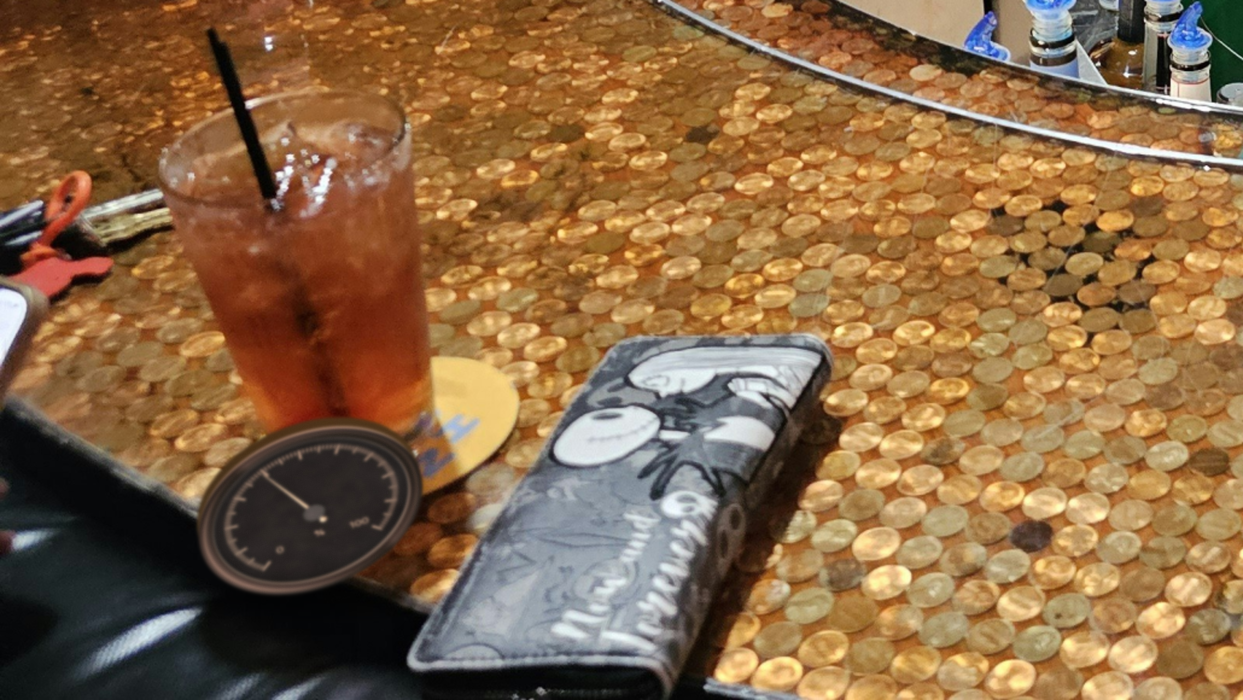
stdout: {"value": 40, "unit": "%"}
